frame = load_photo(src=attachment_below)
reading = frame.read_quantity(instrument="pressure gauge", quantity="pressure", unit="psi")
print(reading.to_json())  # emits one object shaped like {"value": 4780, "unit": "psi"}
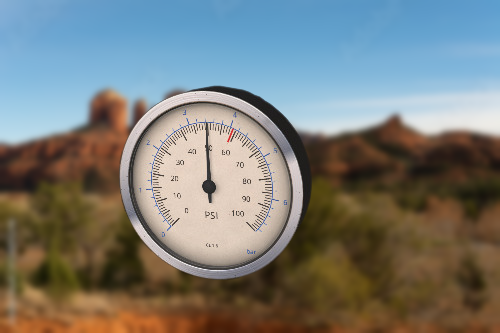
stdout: {"value": 50, "unit": "psi"}
